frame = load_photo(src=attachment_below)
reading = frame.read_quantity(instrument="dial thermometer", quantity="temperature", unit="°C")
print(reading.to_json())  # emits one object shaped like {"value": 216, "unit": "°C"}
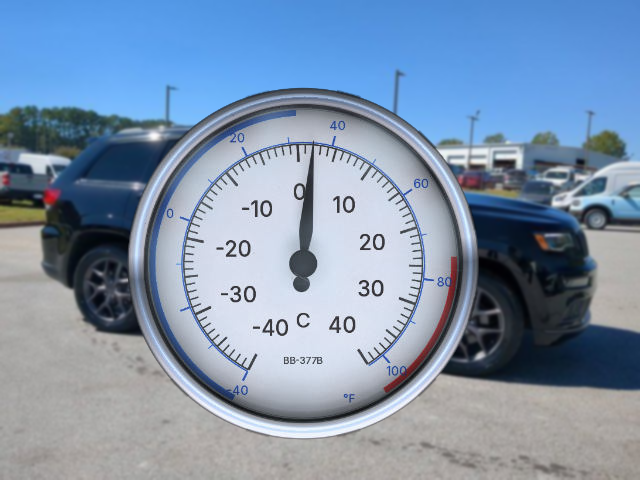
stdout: {"value": 2, "unit": "°C"}
